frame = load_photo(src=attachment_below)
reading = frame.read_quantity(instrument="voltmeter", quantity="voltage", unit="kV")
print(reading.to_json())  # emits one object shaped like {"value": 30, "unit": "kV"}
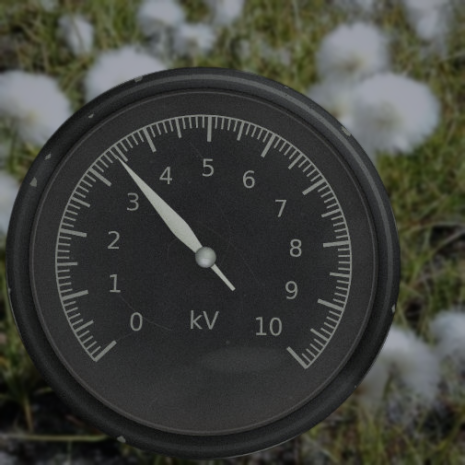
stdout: {"value": 3.4, "unit": "kV"}
